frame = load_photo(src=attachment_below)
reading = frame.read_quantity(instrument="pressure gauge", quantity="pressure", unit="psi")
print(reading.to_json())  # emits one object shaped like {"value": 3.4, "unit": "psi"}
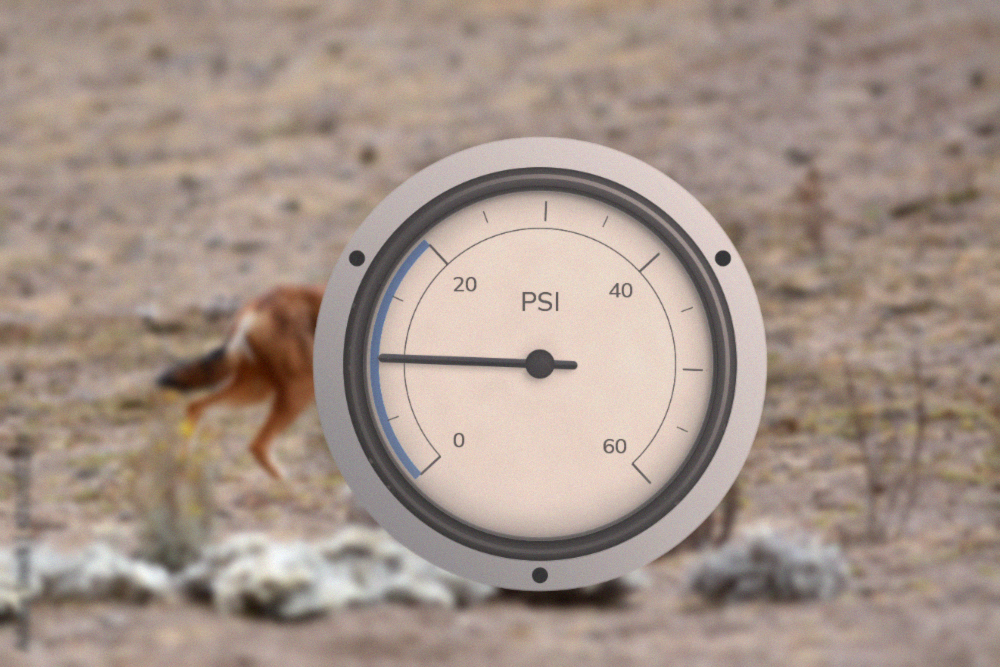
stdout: {"value": 10, "unit": "psi"}
